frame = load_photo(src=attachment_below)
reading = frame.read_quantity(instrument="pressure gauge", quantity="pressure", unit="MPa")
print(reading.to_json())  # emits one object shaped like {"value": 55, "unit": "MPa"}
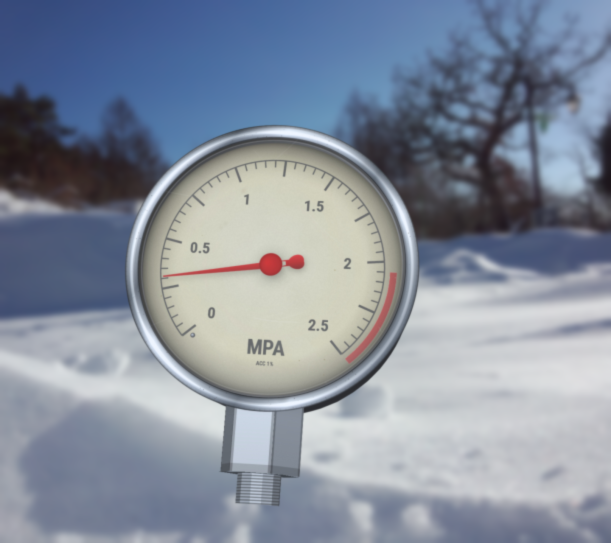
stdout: {"value": 0.3, "unit": "MPa"}
